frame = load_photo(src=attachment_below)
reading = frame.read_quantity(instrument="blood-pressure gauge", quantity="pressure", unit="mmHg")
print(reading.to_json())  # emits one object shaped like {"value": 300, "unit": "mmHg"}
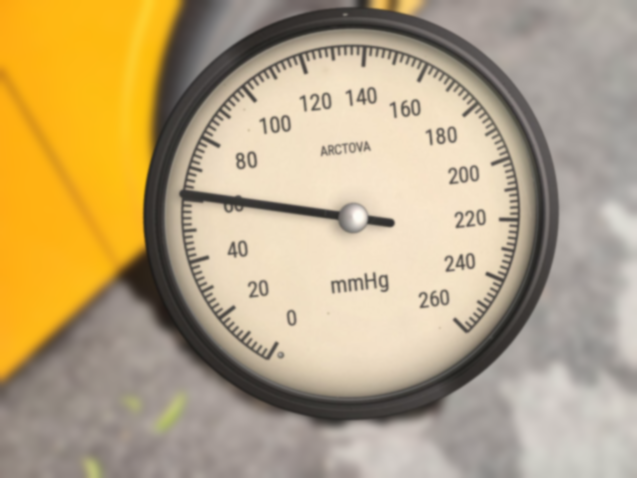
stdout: {"value": 62, "unit": "mmHg"}
